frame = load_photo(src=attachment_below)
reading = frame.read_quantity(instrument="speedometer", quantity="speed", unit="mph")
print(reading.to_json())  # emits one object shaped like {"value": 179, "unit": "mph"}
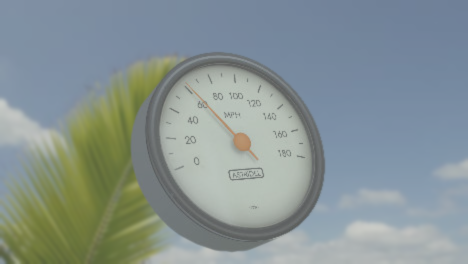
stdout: {"value": 60, "unit": "mph"}
